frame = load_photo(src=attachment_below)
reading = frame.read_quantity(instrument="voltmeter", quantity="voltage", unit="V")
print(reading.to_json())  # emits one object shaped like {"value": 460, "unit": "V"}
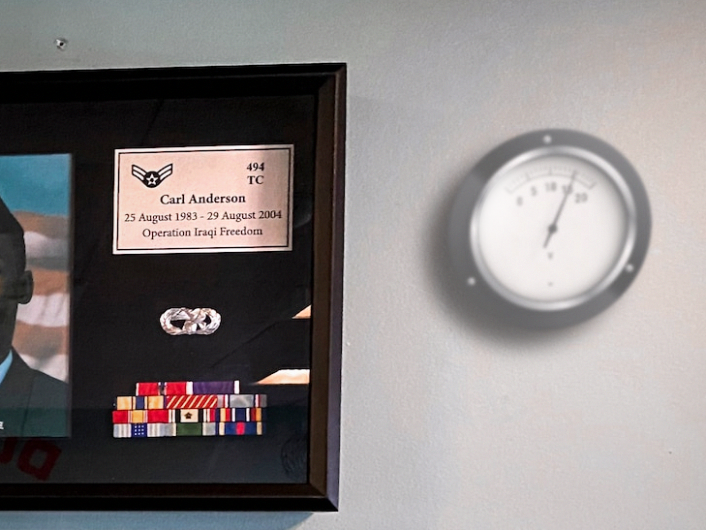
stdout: {"value": 15, "unit": "V"}
